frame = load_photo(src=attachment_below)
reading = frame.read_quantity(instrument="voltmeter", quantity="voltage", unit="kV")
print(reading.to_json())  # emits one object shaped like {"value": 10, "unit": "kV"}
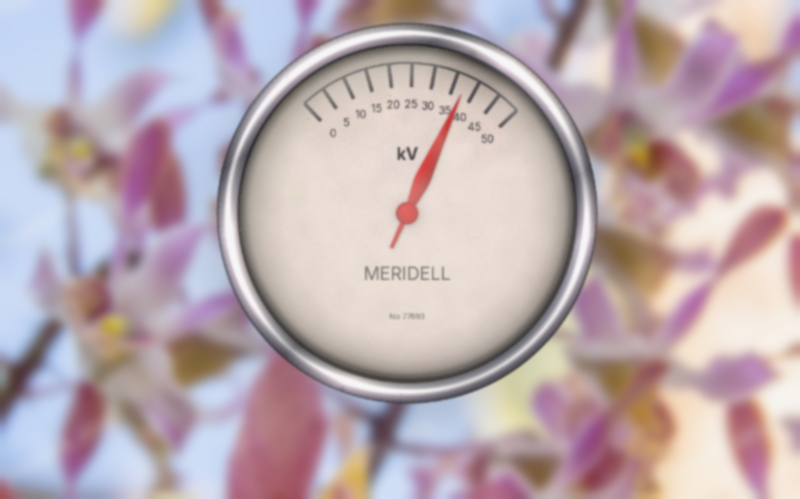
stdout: {"value": 37.5, "unit": "kV"}
